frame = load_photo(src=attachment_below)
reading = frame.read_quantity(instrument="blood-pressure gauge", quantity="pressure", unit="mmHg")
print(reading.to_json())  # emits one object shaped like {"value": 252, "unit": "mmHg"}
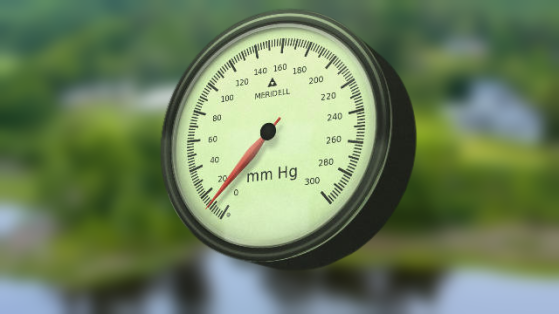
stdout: {"value": 10, "unit": "mmHg"}
